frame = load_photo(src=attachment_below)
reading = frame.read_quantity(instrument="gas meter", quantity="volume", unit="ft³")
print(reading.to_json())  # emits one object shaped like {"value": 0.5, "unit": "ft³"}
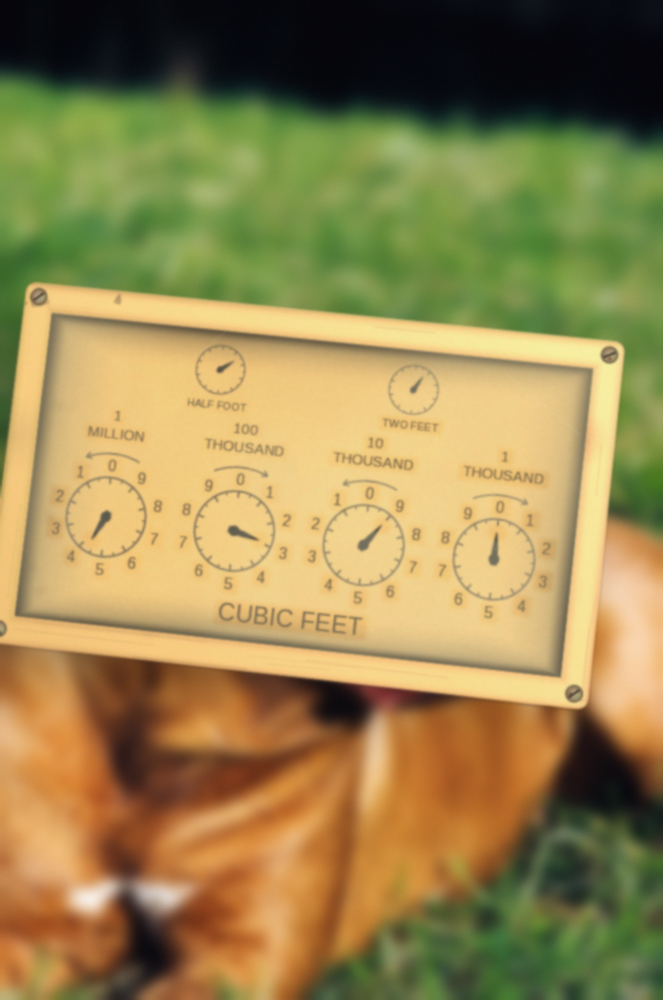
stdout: {"value": 429000, "unit": "ft³"}
